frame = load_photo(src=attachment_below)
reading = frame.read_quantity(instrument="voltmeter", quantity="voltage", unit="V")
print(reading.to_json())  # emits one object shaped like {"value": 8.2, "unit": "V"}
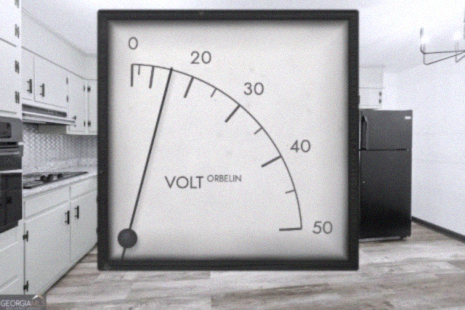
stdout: {"value": 15, "unit": "V"}
